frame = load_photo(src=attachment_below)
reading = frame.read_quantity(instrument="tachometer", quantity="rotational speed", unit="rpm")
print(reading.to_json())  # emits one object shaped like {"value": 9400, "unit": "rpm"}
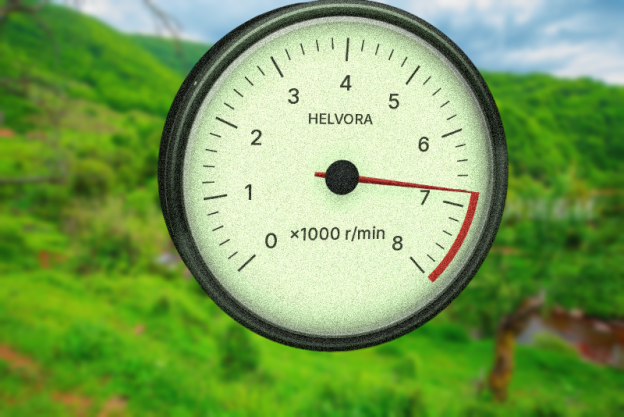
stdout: {"value": 6800, "unit": "rpm"}
